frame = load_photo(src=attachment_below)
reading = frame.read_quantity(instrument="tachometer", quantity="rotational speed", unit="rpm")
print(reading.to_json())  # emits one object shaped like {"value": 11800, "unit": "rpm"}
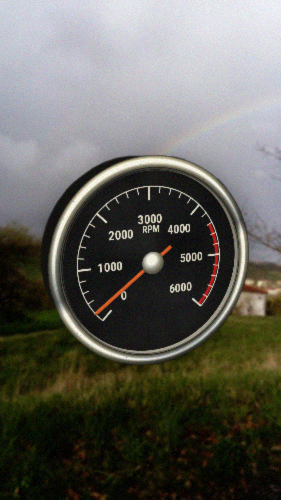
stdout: {"value": 200, "unit": "rpm"}
